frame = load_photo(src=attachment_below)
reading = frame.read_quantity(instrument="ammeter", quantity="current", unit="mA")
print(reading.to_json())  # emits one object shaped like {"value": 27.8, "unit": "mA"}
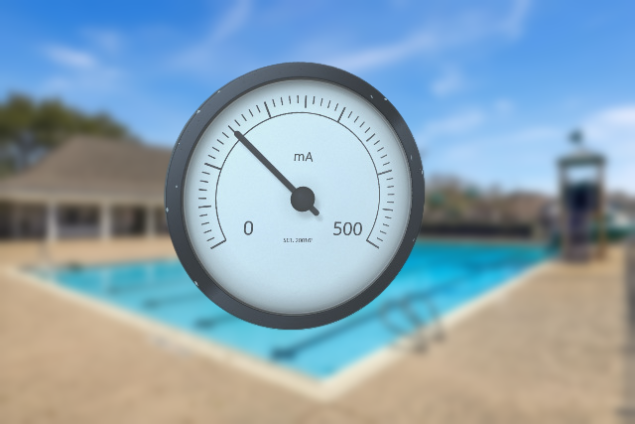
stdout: {"value": 150, "unit": "mA"}
